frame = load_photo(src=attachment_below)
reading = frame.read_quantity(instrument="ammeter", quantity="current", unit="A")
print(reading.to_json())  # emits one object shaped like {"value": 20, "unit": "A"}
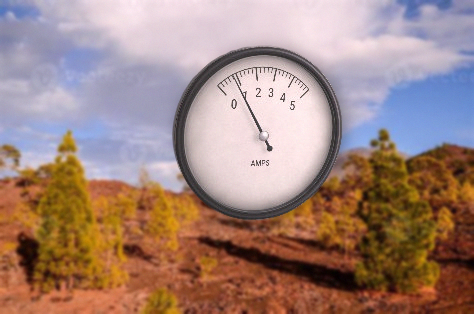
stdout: {"value": 0.8, "unit": "A"}
